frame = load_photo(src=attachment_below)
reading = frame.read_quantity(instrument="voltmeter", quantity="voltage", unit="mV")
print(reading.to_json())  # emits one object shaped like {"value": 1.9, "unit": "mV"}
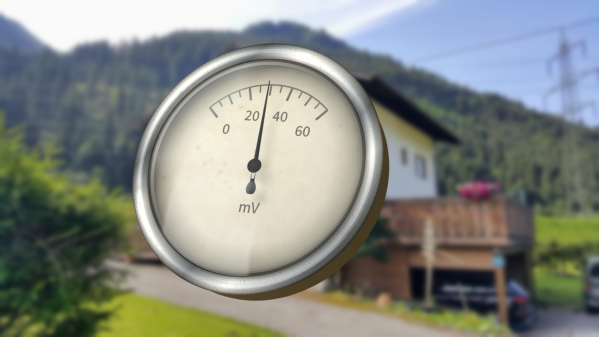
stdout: {"value": 30, "unit": "mV"}
